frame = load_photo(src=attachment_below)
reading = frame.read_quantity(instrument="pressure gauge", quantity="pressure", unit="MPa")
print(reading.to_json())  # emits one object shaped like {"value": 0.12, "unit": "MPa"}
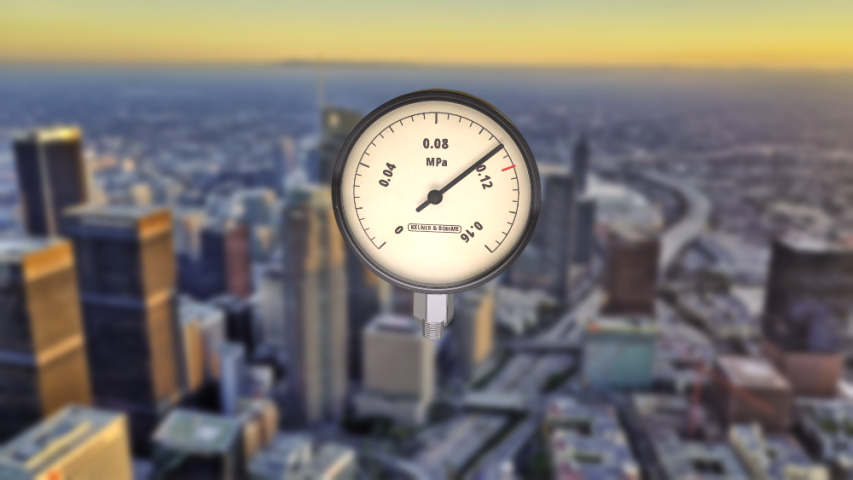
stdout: {"value": 0.11, "unit": "MPa"}
